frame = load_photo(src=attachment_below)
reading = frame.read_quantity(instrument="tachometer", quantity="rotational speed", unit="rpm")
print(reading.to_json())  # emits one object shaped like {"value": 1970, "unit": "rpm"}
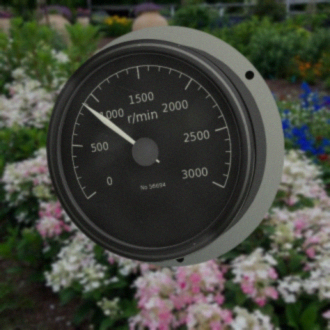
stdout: {"value": 900, "unit": "rpm"}
